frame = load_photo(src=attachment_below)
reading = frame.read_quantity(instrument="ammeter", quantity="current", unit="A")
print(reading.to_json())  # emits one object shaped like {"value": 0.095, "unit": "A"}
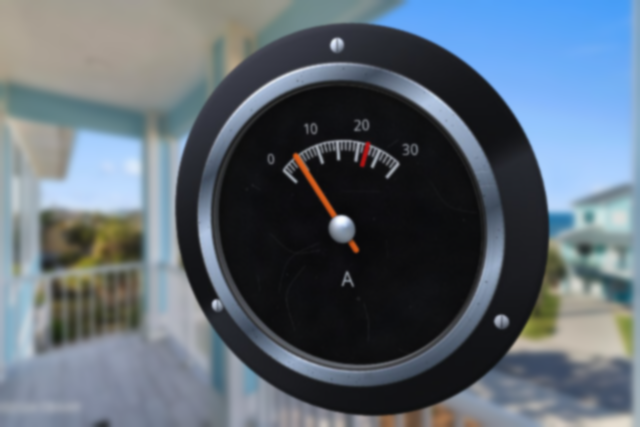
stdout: {"value": 5, "unit": "A"}
